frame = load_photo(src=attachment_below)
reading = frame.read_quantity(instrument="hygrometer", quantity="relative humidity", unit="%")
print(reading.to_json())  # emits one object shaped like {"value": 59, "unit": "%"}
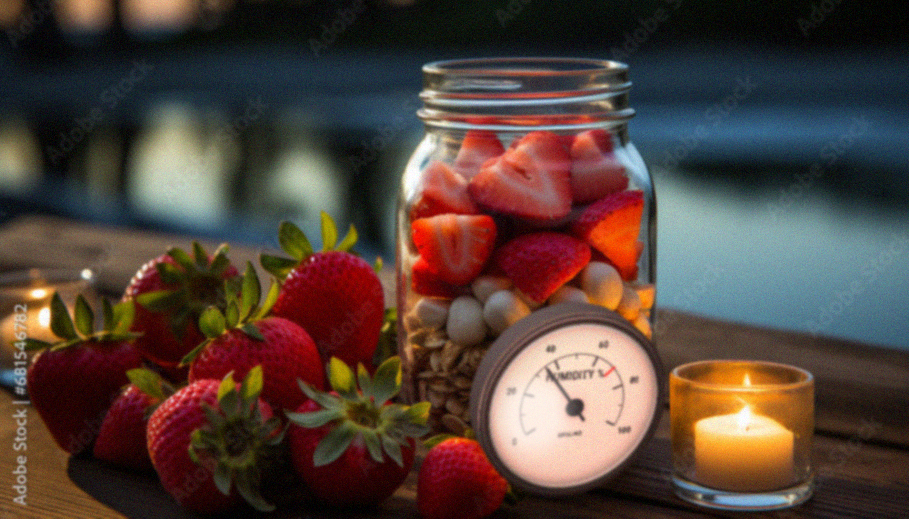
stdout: {"value": 35, "unit": "%"}
